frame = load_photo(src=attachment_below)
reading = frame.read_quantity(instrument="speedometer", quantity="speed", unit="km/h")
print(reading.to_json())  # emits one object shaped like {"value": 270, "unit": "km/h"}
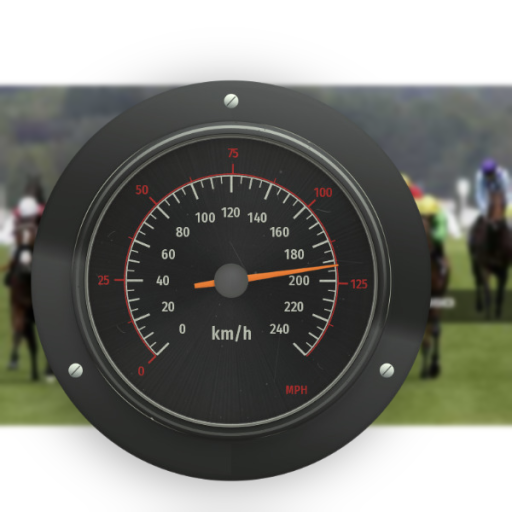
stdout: {"value": 192.5, "unit": "km/h"}
